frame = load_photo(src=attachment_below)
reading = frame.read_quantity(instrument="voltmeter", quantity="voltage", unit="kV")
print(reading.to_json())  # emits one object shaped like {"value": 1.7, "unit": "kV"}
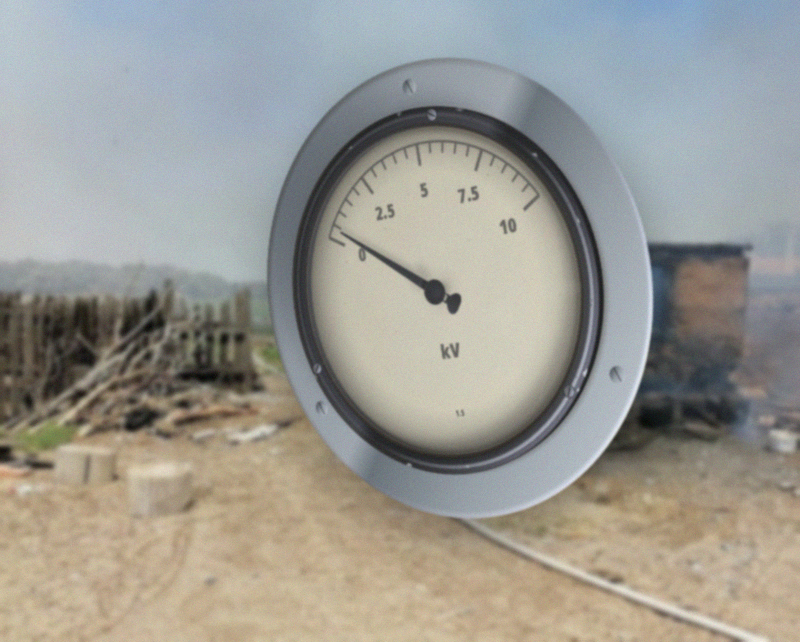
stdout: {"value": 0.5, "unit": "kV"}
